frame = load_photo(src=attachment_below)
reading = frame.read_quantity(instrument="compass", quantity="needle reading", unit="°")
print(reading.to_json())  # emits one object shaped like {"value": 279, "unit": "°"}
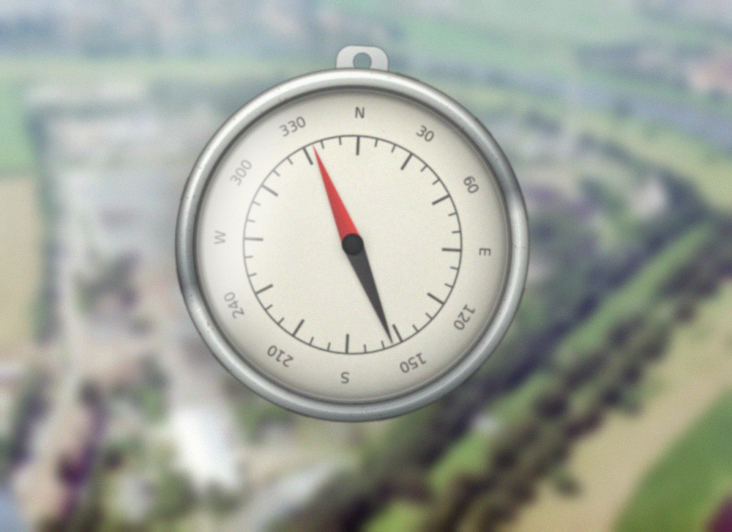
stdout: {"value": 335, "unit": "°"}
